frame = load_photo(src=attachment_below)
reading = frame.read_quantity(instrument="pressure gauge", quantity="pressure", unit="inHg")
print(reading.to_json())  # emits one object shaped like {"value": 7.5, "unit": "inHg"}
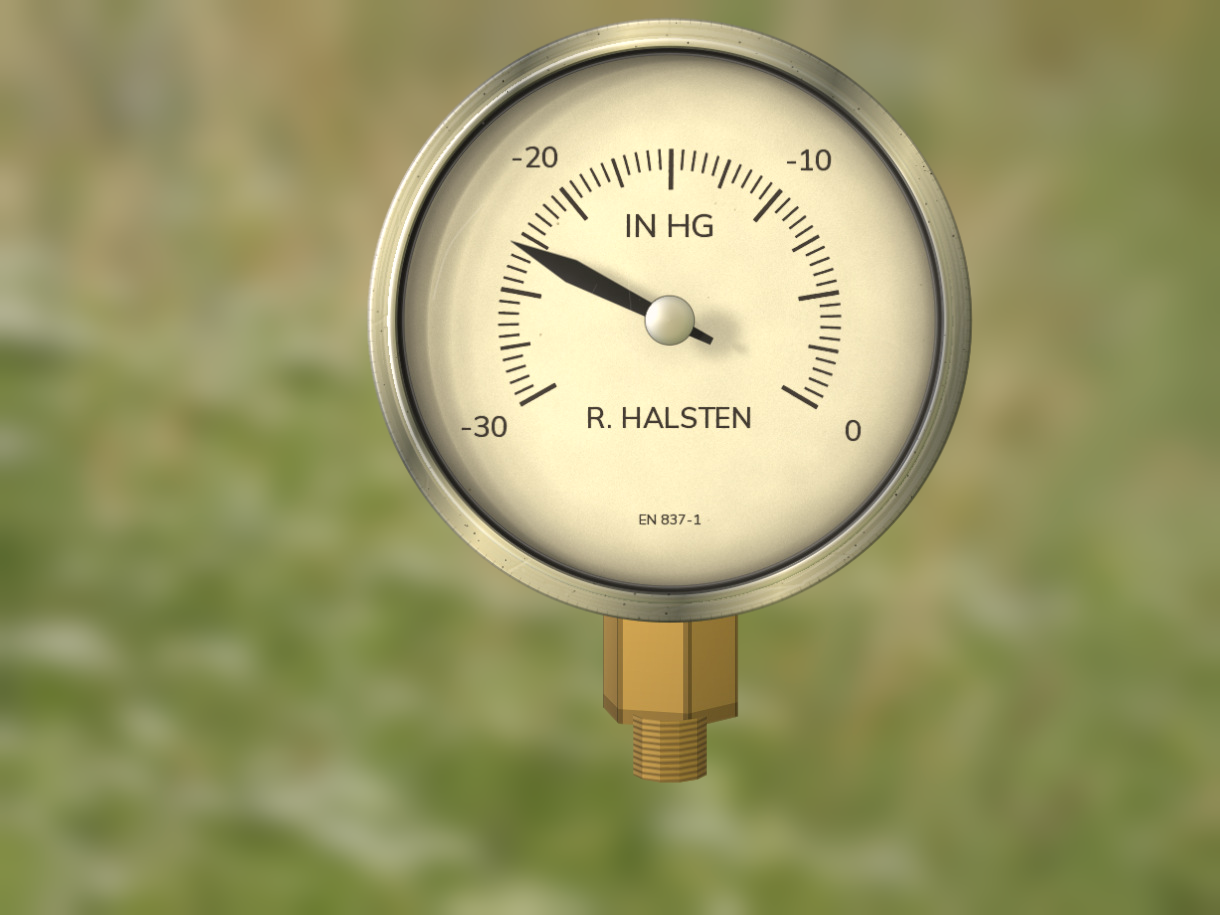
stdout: {"value": -23, "unit": "inHg"}
